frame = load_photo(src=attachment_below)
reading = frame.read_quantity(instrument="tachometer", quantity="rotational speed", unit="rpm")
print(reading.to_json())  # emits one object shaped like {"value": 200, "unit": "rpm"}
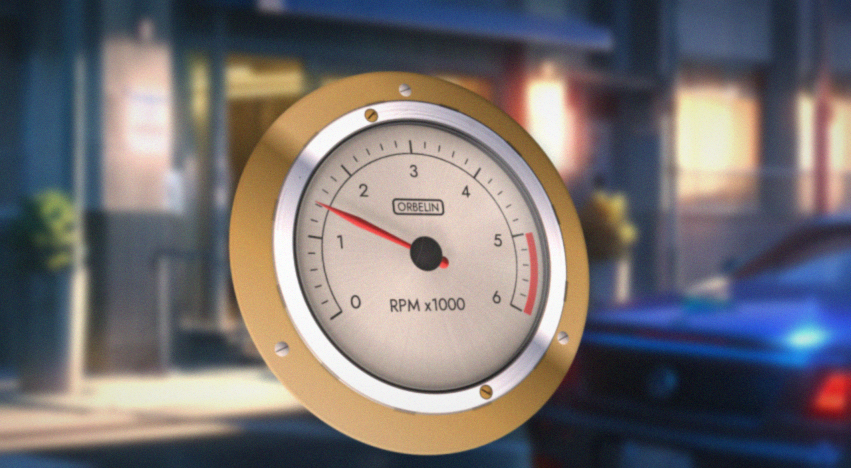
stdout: {"value": 1400, "unit": "rpm"}
